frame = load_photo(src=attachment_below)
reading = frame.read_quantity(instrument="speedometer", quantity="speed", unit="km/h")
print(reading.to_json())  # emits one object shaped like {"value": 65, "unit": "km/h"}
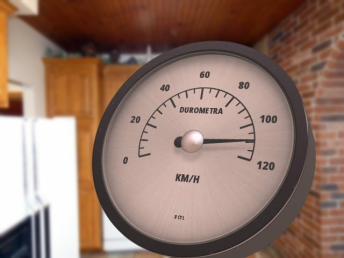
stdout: {"value": 110, "unit": "km/h"}
